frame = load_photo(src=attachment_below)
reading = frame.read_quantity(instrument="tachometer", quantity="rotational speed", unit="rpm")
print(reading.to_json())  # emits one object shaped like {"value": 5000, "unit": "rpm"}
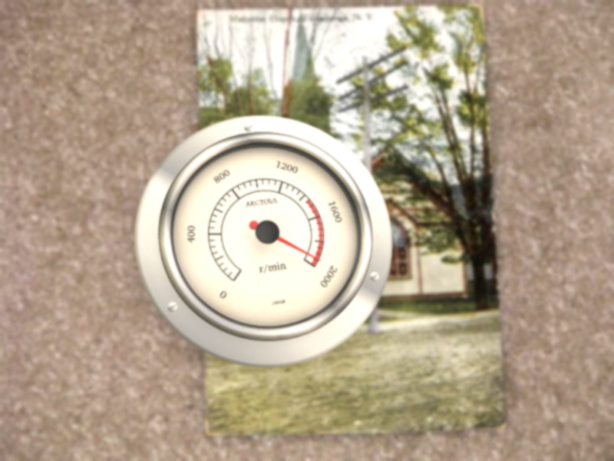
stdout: {"value": 1950, "unit": "rpm"}
